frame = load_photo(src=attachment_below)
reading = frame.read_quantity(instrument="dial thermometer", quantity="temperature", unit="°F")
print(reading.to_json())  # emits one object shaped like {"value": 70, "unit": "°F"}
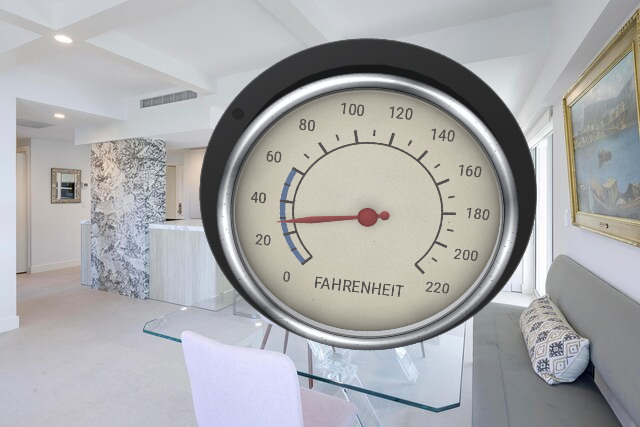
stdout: {"value": 30, "unit": "°F"}
